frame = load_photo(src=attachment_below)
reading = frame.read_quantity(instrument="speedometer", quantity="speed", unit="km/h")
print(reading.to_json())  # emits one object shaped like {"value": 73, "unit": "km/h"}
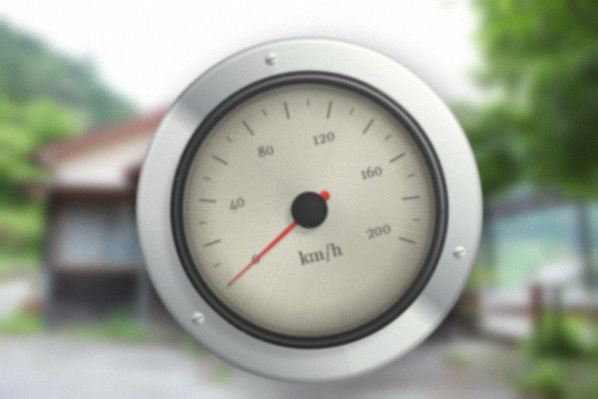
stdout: {"value": 0, "unit": "km/h"}
